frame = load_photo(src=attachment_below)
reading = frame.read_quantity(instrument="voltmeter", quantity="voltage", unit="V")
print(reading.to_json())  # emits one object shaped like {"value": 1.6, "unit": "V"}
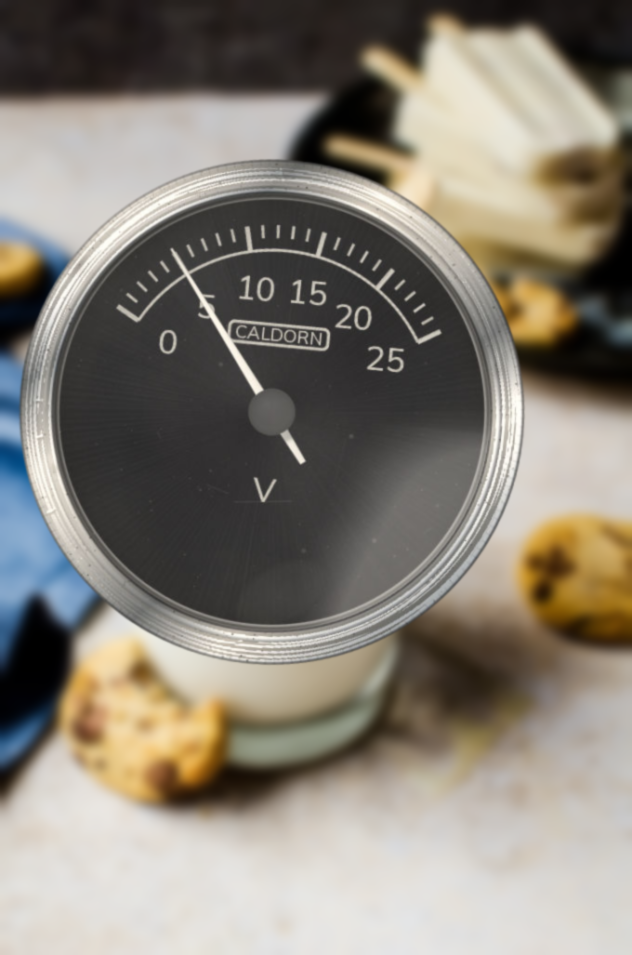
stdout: {"value": 5, "unit": "V"}
